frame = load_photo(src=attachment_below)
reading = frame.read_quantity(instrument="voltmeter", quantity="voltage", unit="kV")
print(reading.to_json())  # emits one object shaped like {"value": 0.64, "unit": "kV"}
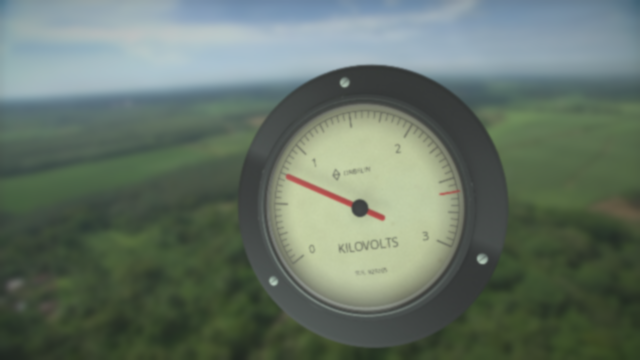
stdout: {"value": 0.75, "unit": "kV"}
